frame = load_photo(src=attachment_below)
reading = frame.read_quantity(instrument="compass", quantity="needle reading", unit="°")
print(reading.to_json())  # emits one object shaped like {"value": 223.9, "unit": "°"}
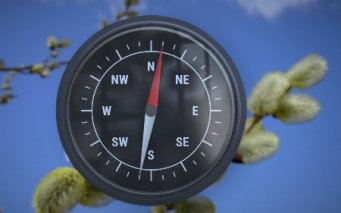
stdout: {"value": 10, "unit": "°"}
